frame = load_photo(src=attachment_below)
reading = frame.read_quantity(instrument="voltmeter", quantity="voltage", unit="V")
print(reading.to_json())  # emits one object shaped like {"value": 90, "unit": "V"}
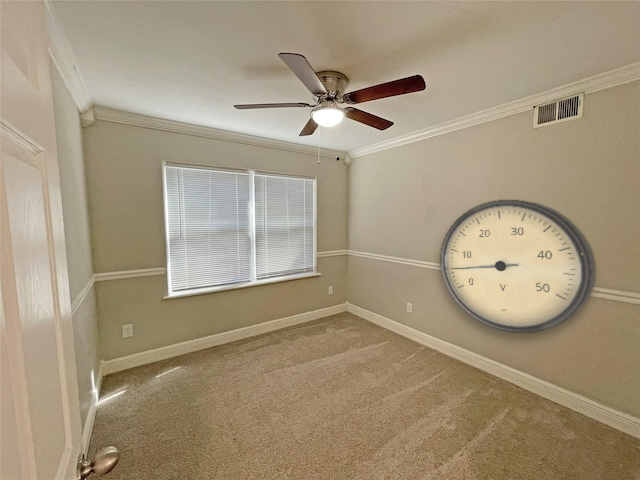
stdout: {"value": 5, "unit": "V"}
